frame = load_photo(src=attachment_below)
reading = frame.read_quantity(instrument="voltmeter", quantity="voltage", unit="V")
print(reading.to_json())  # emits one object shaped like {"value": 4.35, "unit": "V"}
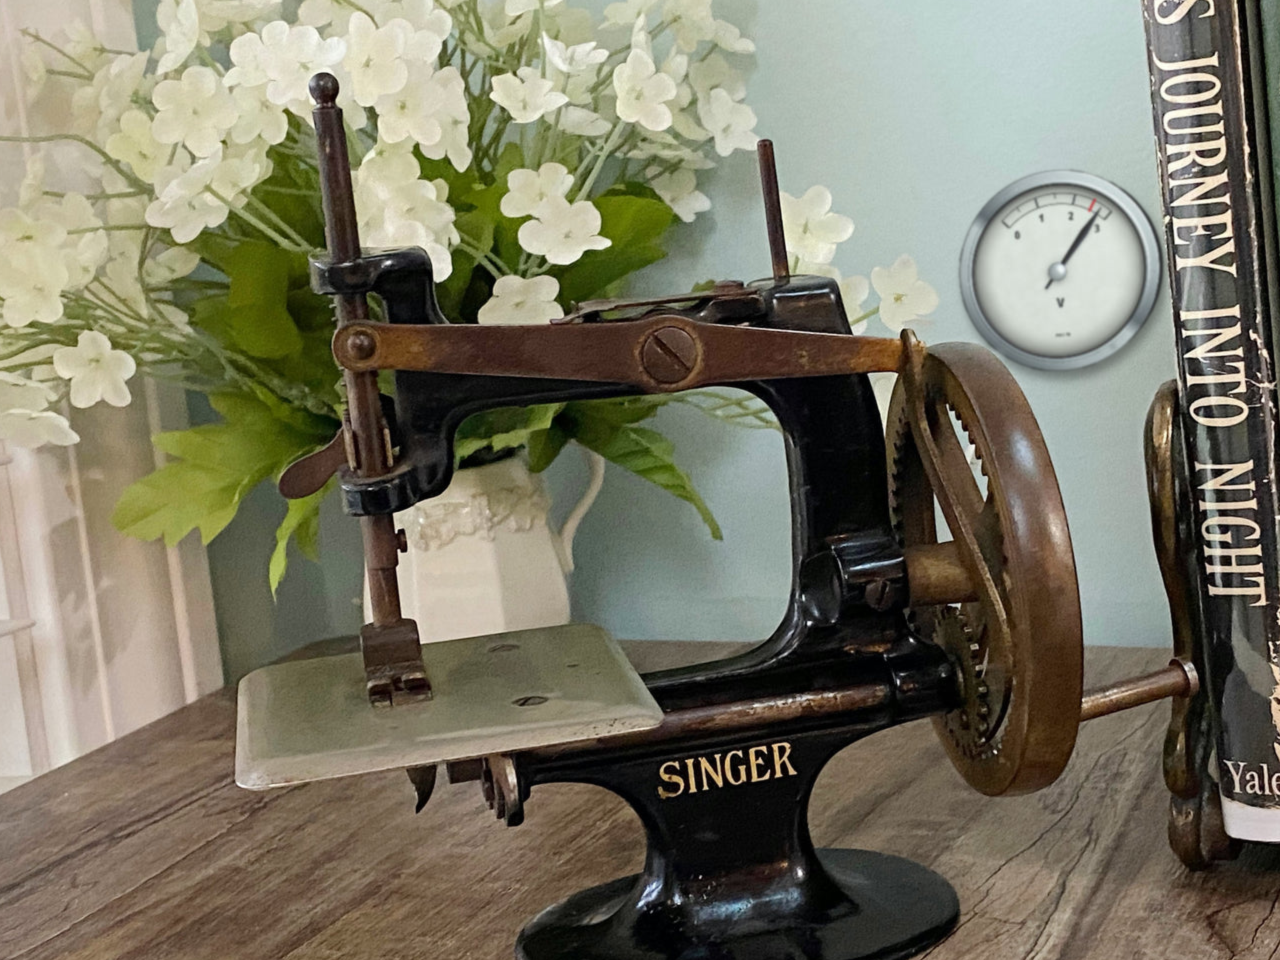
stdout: {"value": 2.75, "unit": "V"}
